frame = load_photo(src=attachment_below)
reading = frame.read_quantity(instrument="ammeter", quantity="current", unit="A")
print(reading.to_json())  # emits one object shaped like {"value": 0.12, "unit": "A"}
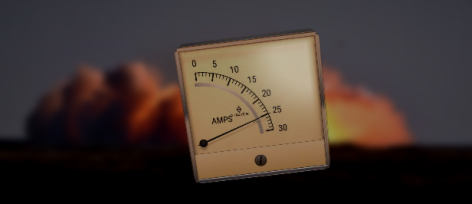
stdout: {"value": 25, "unit": "A"}
